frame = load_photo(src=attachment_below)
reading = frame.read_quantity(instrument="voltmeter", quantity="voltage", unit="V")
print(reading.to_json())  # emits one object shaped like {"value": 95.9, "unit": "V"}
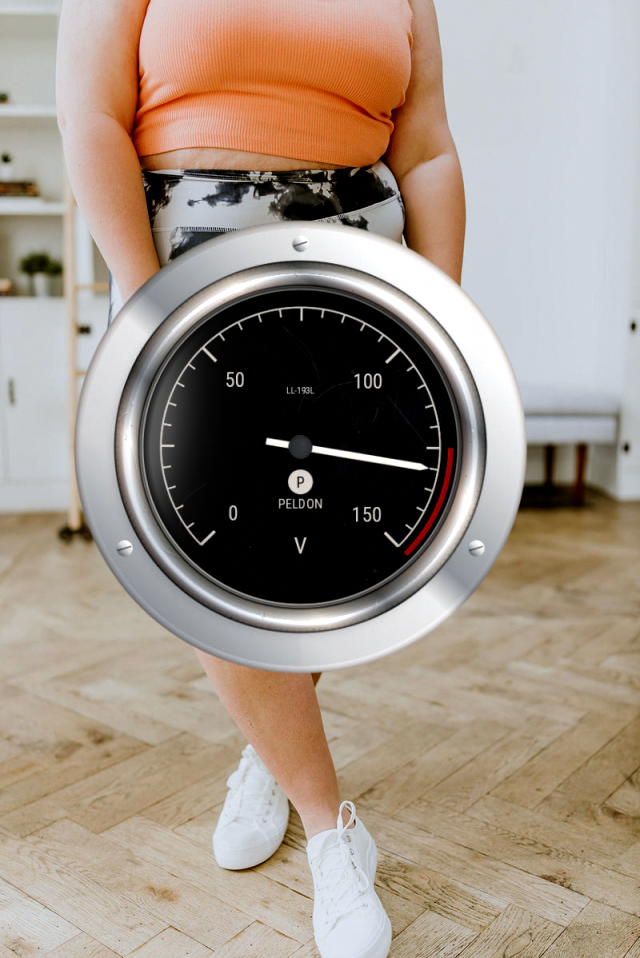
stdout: {"value": 130, "unit": "V"}
